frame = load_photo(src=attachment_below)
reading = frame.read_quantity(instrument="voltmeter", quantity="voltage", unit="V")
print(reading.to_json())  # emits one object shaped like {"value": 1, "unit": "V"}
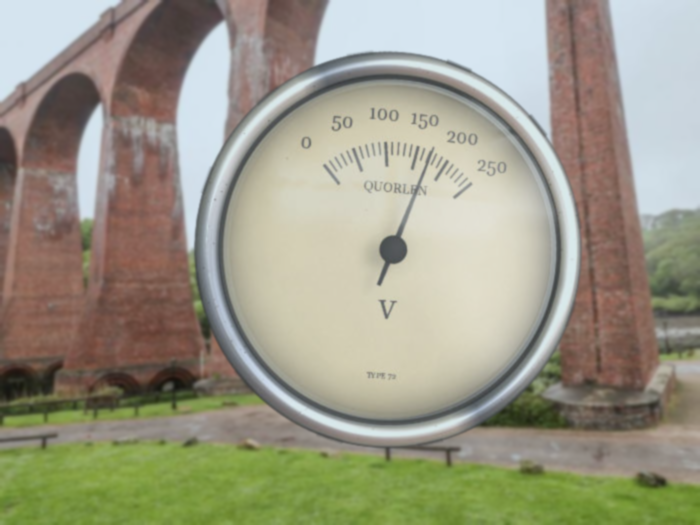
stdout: {"value": 170, "unit": "V"}
